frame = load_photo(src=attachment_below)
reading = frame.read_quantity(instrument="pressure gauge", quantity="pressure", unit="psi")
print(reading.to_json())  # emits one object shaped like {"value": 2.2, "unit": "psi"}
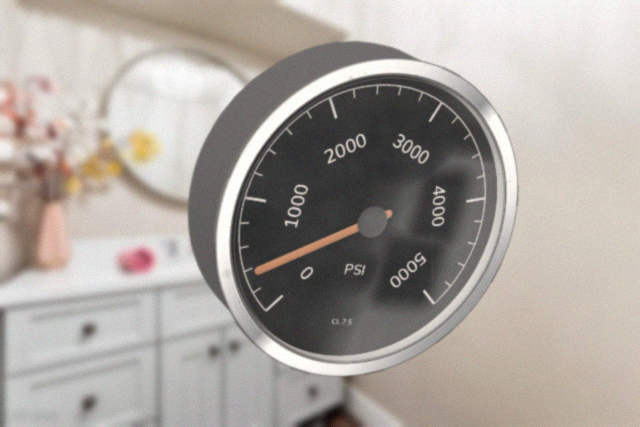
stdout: {"value": 400, "unit": "psi"}
